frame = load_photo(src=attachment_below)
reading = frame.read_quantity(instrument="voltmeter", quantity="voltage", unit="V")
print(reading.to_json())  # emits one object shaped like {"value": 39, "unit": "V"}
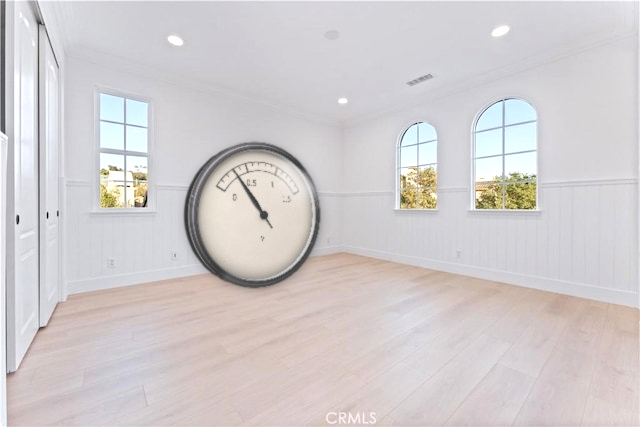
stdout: {"value": 0.3, "unit": "V"}
